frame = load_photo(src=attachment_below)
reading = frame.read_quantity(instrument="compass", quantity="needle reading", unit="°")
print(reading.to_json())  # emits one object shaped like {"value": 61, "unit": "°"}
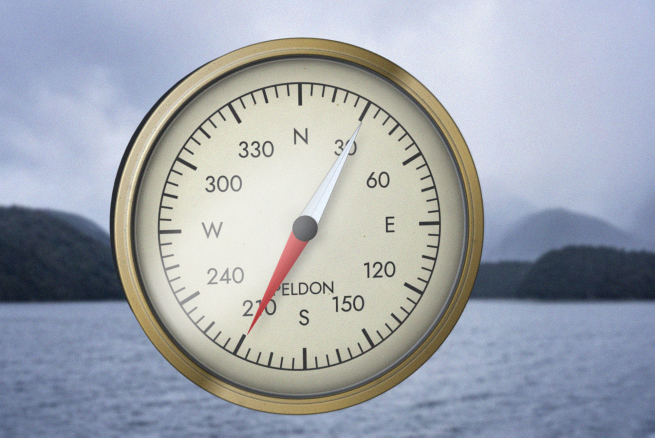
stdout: {"value": 210, "unit": "°"}
